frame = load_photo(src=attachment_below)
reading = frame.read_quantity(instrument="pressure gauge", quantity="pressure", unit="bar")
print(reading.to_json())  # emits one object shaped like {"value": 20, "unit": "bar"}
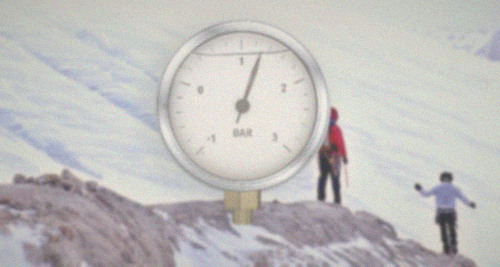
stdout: {"value": 1.3, "unit": "bar"}
